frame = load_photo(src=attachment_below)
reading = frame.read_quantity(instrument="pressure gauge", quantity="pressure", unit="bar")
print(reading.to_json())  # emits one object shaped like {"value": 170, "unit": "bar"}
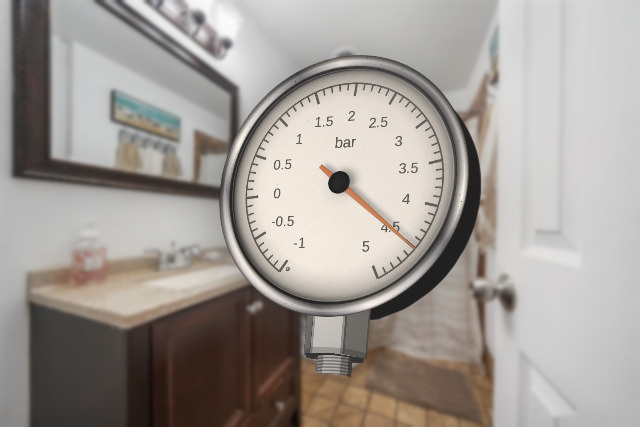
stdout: {"value": 4.5, "unit": "bar"}
